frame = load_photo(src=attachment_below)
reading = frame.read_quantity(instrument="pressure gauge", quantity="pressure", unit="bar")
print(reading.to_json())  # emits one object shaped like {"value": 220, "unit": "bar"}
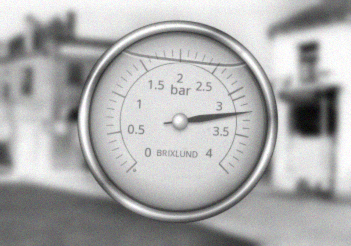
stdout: {"value": 3.2, "unit": "bar"}
